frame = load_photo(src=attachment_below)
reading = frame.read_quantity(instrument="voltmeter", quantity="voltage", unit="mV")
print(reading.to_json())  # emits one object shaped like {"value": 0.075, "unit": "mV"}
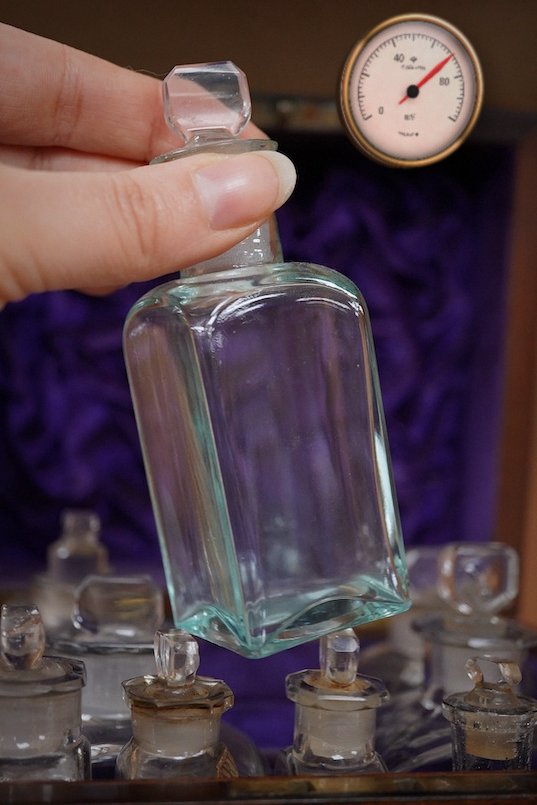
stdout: {"value": 70, "unit": "mV"}
